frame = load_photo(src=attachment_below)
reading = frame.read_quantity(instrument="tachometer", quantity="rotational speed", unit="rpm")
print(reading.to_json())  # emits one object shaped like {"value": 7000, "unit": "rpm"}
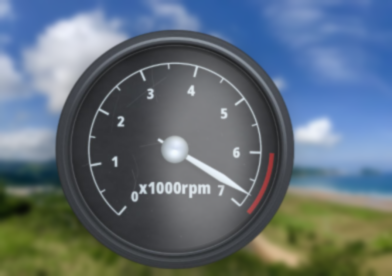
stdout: {"value": 6750, "unit": "rpm"}
